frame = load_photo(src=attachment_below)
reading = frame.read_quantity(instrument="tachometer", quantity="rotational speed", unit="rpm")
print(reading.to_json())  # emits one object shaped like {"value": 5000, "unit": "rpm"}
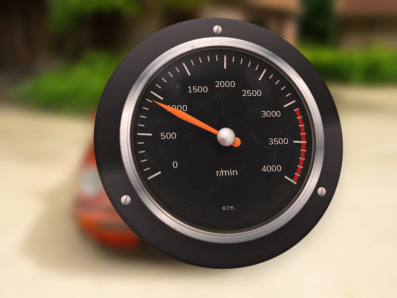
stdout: {"value": 900, "unit": "rpm"}
